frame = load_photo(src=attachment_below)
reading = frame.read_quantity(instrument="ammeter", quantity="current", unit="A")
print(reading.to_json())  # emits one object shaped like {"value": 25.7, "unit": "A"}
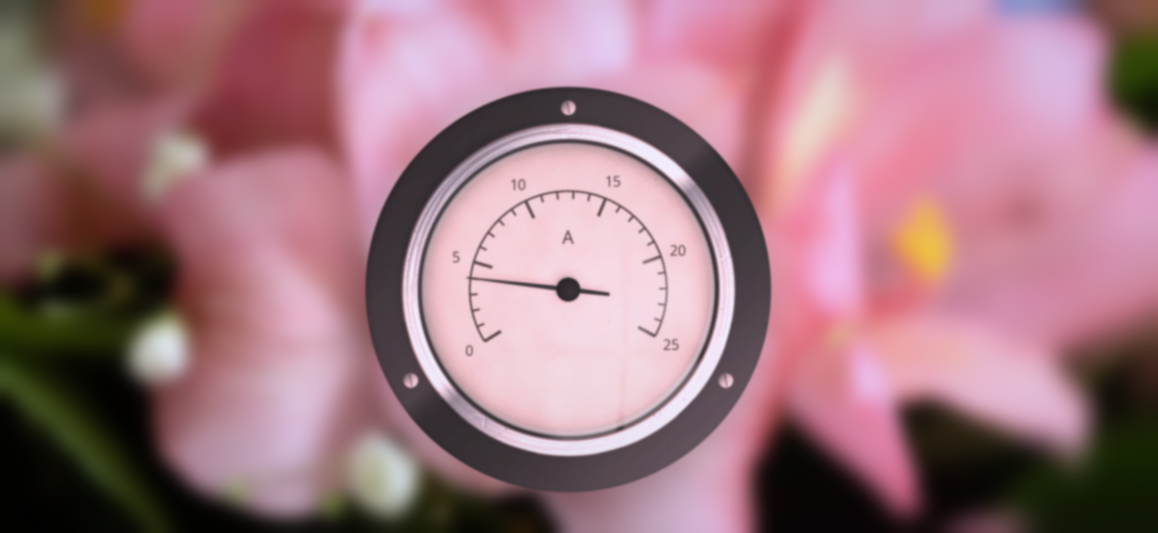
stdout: {"value": 4, "unit": "A"}
